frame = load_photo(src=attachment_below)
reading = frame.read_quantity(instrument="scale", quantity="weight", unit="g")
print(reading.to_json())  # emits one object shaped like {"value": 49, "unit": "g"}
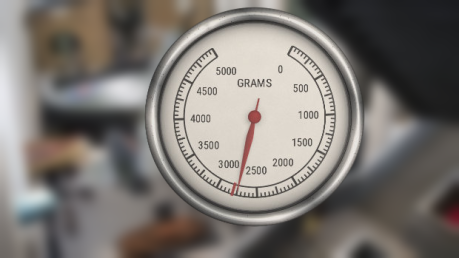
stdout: {"value": 2750, "unit": "g"}
